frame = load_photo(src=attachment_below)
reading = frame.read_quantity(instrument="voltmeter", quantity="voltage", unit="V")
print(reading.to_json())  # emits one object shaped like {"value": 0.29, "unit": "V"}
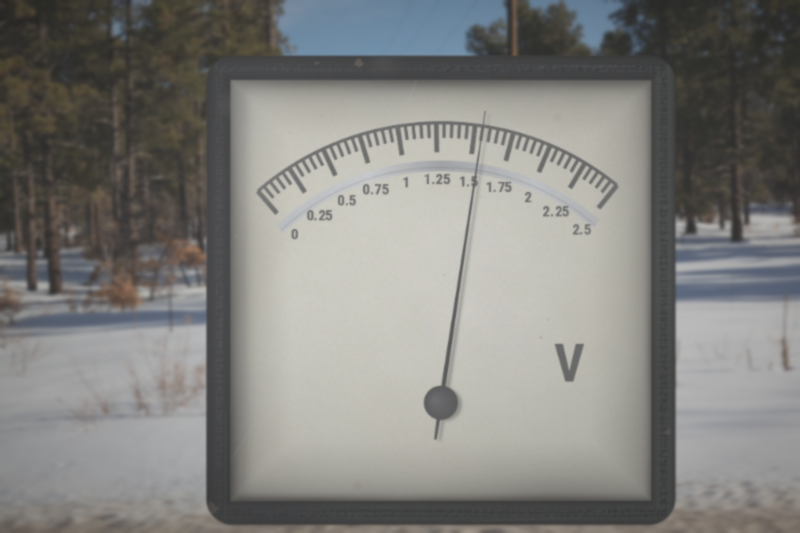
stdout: {"value": 1.55, "unit": "V"}
